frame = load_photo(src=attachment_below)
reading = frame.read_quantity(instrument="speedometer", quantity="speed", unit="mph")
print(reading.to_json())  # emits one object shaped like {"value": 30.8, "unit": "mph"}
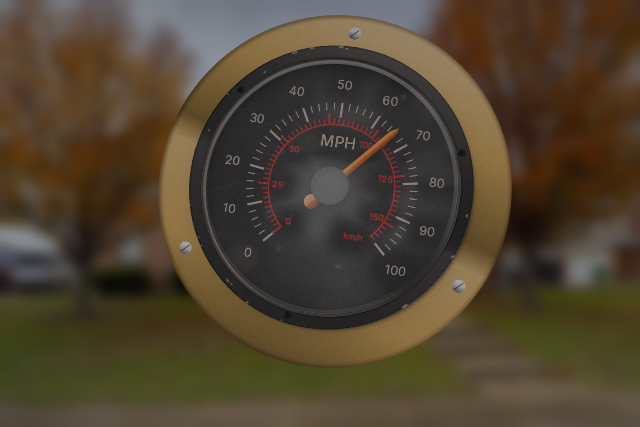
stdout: {"value": 66, "unit": "mph"}
